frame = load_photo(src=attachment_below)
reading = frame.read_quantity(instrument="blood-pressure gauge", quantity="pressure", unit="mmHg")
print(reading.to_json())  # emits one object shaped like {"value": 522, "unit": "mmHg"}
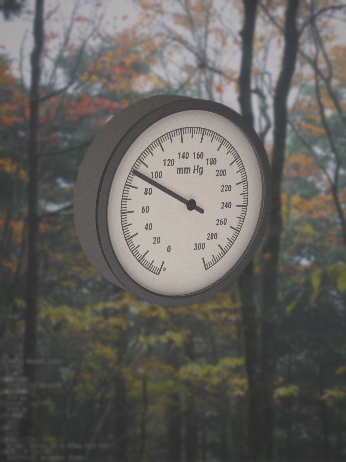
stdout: {"value": 90, "unit": "mmHg"}
